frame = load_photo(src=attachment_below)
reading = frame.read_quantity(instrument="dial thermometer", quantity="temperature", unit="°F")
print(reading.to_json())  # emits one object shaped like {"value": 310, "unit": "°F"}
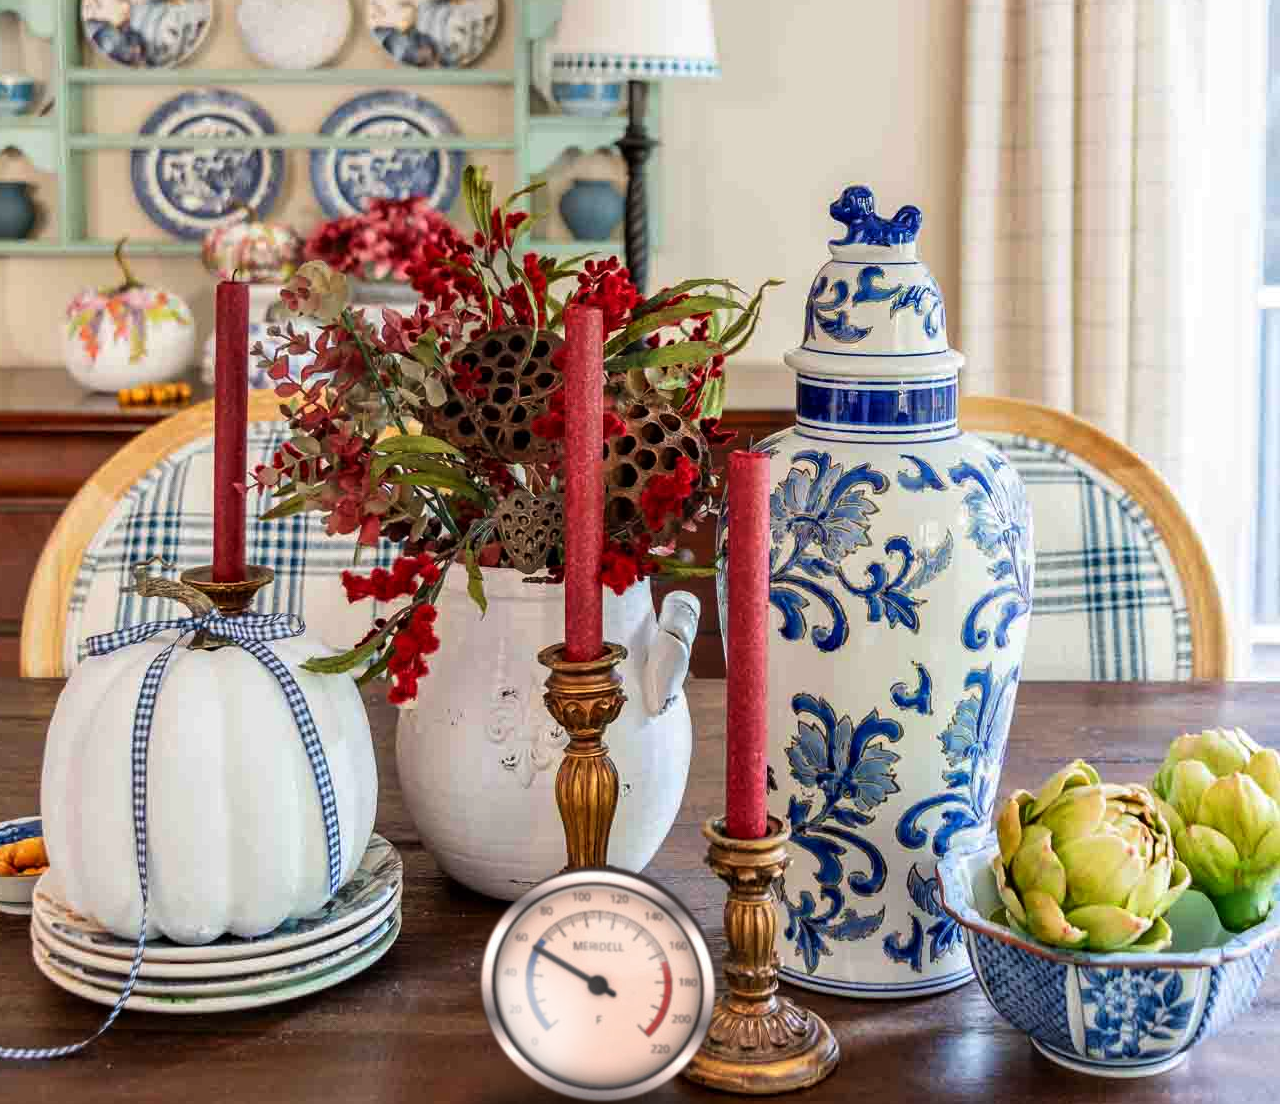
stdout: {"value": 60, "unit": "°F"}
